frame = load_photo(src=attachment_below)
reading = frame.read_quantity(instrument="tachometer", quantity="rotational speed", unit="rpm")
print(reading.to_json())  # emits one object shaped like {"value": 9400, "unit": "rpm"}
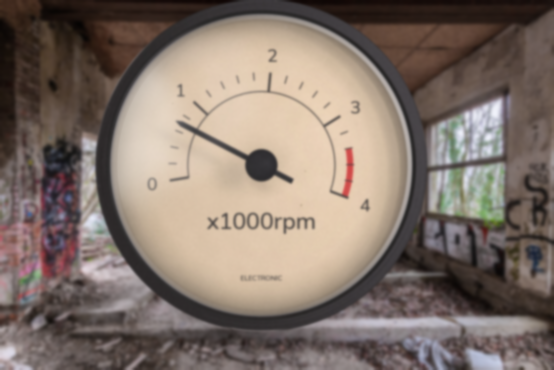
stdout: {"value": 700, "unit": "rpm"}
